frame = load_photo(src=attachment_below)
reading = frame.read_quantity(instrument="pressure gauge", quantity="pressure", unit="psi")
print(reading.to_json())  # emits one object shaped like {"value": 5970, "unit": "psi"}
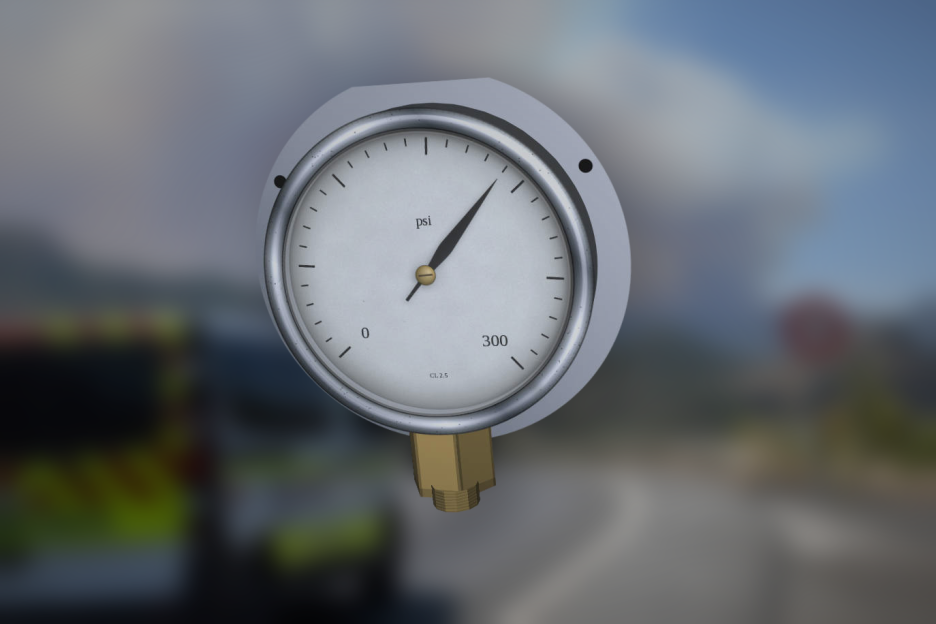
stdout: {"value": 190, "unit": "psi"}
